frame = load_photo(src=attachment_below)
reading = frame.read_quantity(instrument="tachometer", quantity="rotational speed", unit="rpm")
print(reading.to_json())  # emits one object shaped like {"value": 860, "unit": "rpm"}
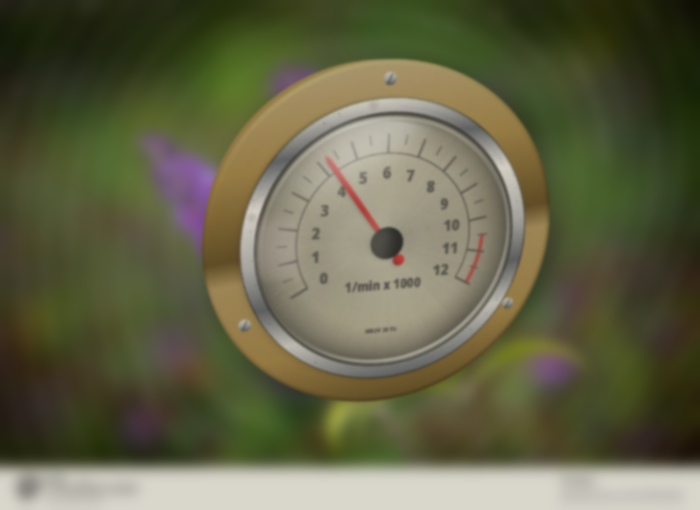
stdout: {"value": 4250, "unit": "rpm"}
